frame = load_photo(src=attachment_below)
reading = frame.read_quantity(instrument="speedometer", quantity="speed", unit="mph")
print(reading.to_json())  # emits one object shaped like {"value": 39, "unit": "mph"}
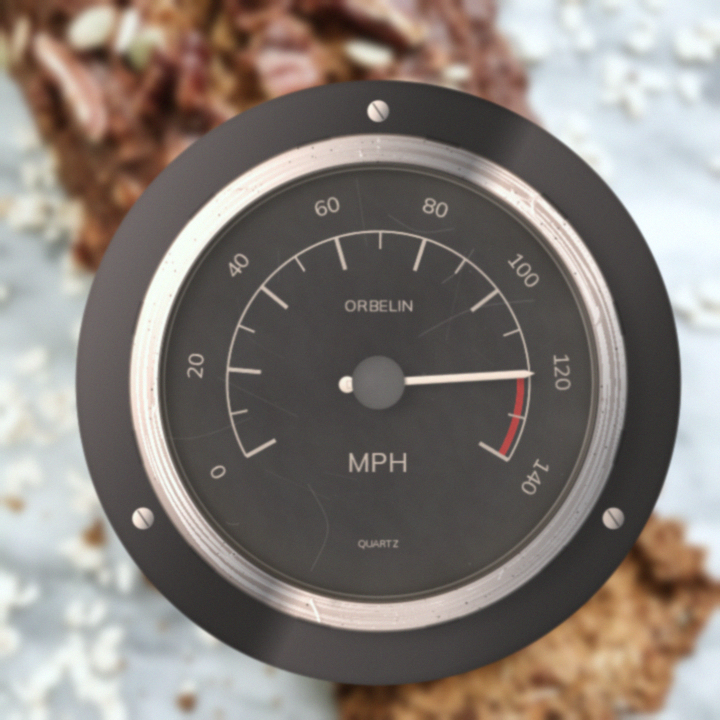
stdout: {"value": 120, "unit": "mph"}
